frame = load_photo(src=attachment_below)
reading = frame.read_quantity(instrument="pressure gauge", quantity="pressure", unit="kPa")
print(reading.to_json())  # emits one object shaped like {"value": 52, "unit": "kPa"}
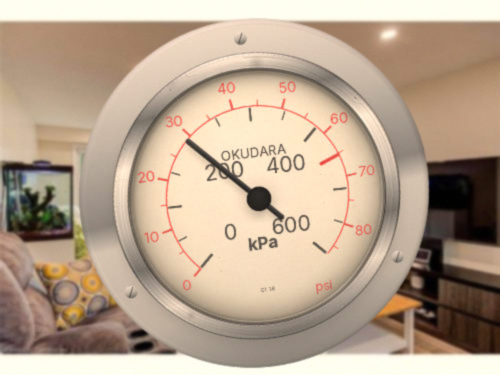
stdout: {"value": 200, "unit": "kPa"}
